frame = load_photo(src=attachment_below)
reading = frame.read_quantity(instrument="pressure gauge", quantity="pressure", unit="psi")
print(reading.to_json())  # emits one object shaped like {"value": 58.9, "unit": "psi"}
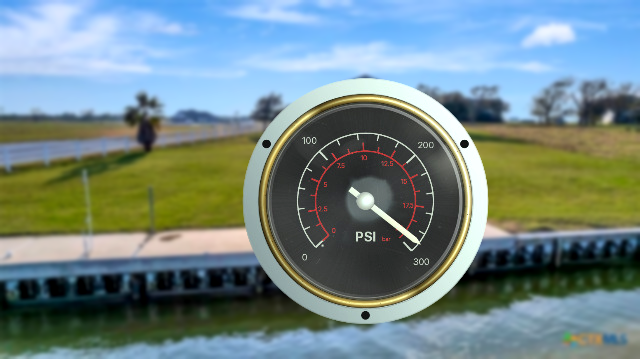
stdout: {"value": 290, "unit": "psi"}
